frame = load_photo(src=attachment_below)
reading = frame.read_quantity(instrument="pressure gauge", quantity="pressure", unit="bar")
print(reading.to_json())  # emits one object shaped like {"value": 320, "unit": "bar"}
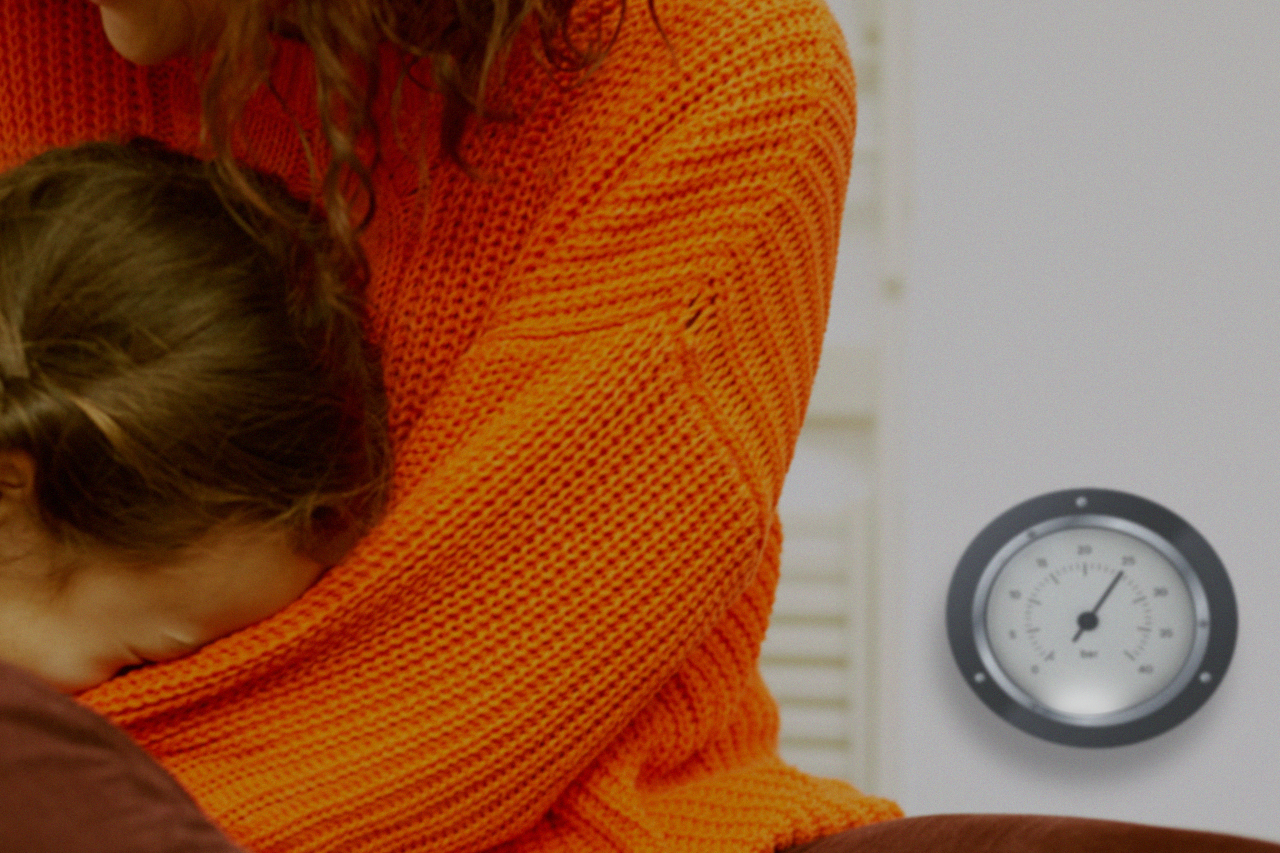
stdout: {"value": 25, "unit": "bar"}
